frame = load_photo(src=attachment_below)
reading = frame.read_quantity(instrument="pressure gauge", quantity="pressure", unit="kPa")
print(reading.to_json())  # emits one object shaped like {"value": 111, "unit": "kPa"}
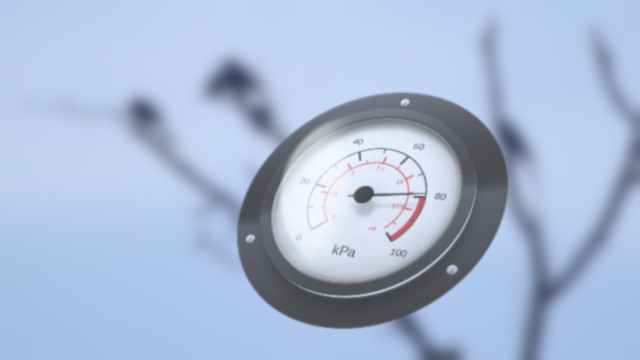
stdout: {"value": 80, "unit": "kPa"}
